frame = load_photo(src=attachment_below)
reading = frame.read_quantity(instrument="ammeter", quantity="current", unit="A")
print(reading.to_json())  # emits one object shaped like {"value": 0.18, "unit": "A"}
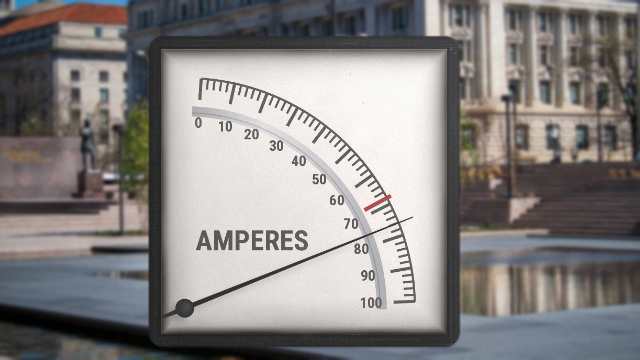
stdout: {"value": 76, "unit": "A"}
